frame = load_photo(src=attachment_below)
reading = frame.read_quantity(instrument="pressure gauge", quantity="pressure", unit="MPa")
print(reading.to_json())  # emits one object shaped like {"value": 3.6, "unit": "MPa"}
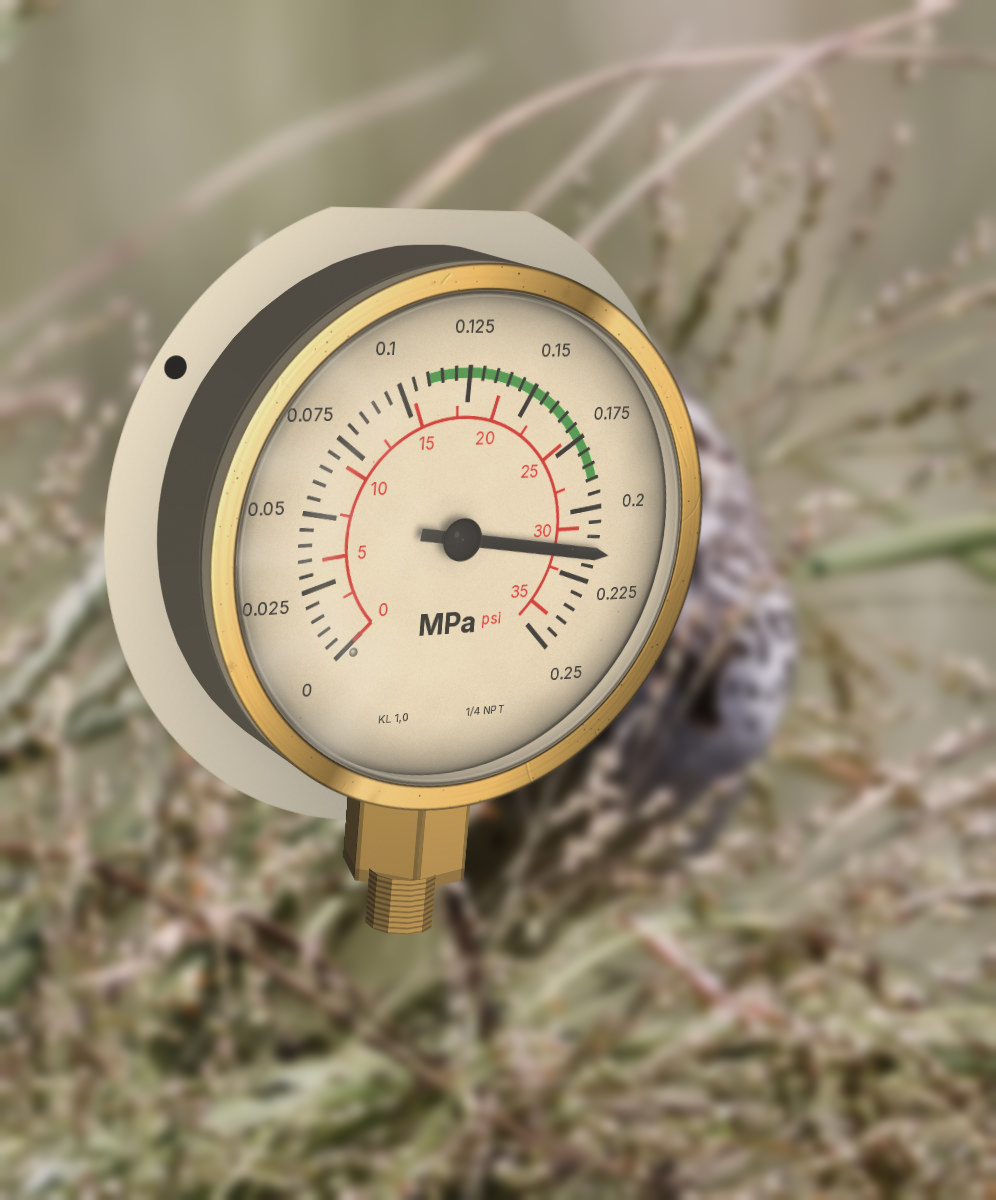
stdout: {"value": 0.215, "unit": "MPa"}
